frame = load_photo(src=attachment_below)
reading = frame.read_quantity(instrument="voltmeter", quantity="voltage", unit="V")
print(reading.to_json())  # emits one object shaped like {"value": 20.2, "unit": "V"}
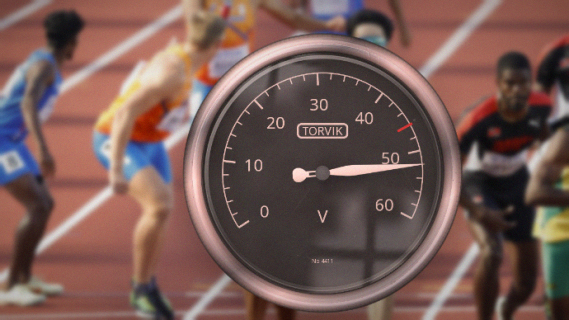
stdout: {"value": 52, "unit": "V"}
